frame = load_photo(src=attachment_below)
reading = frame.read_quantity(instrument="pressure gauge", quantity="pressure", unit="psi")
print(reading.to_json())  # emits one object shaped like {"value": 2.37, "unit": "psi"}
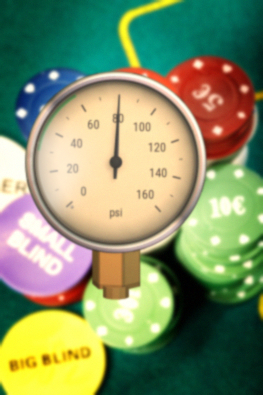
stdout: {"value": 80, "unit": "psi"}
